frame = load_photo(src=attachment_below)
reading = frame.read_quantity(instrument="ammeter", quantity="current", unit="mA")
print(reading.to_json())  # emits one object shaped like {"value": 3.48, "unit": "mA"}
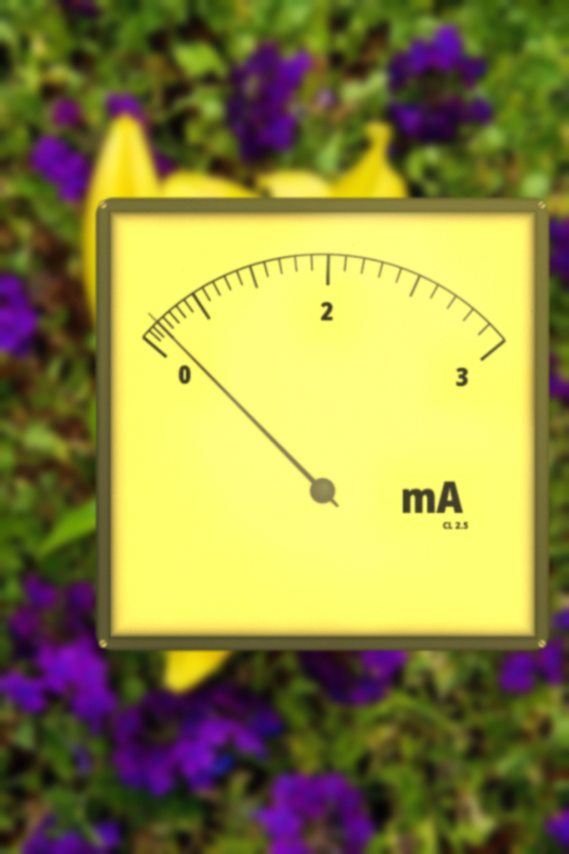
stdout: {"value": 0.5, "unit": "mA"}
